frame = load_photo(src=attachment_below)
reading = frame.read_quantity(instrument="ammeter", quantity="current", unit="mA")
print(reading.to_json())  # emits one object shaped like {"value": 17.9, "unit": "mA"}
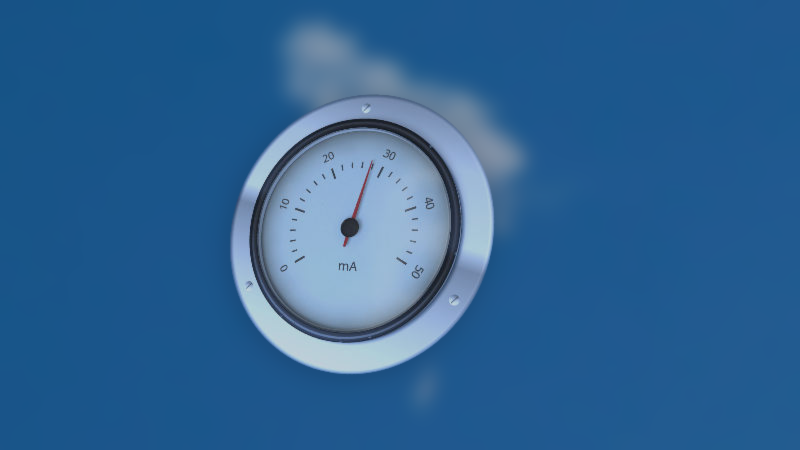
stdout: {"value": 28, "unit": "mA"}
